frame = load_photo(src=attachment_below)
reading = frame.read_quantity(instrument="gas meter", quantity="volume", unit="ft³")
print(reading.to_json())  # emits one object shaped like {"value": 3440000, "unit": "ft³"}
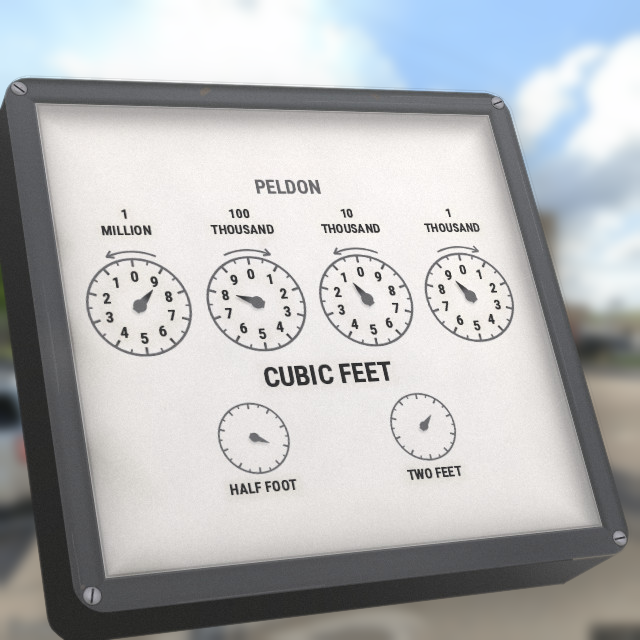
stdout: {"value": 880900, "unit": "ft³"}
